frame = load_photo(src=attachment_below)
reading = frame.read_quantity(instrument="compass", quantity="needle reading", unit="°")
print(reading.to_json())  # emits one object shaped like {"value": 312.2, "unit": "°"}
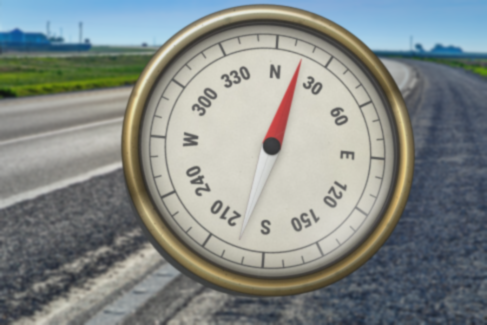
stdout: {"value": 15, "unit": "°"}
